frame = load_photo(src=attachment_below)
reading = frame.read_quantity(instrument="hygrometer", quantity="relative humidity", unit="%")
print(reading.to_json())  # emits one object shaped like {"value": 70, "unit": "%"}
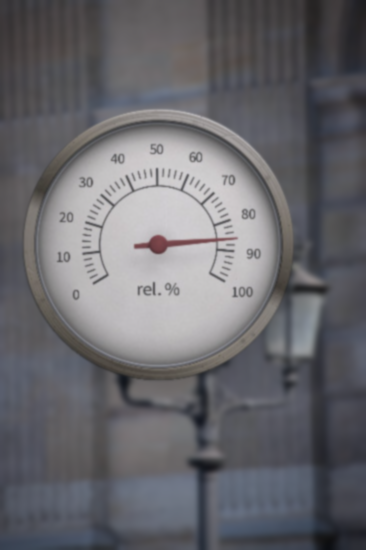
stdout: {"value": 86, "unit": "%"}
